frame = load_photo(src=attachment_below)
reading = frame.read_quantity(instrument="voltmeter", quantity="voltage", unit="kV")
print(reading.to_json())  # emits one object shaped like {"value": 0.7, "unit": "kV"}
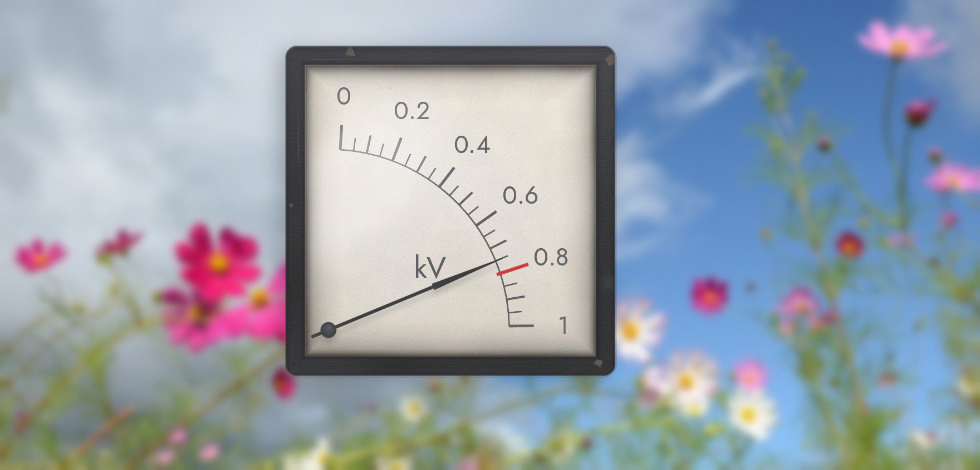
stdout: {"value": 0.75, "unit": "kV"}
